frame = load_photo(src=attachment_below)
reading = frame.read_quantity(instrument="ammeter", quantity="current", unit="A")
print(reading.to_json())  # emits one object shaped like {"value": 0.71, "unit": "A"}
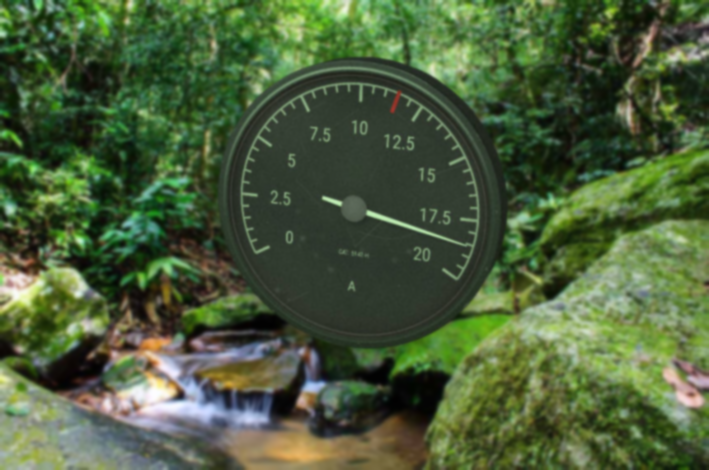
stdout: {"value": 18.5, "unit": "A"}
